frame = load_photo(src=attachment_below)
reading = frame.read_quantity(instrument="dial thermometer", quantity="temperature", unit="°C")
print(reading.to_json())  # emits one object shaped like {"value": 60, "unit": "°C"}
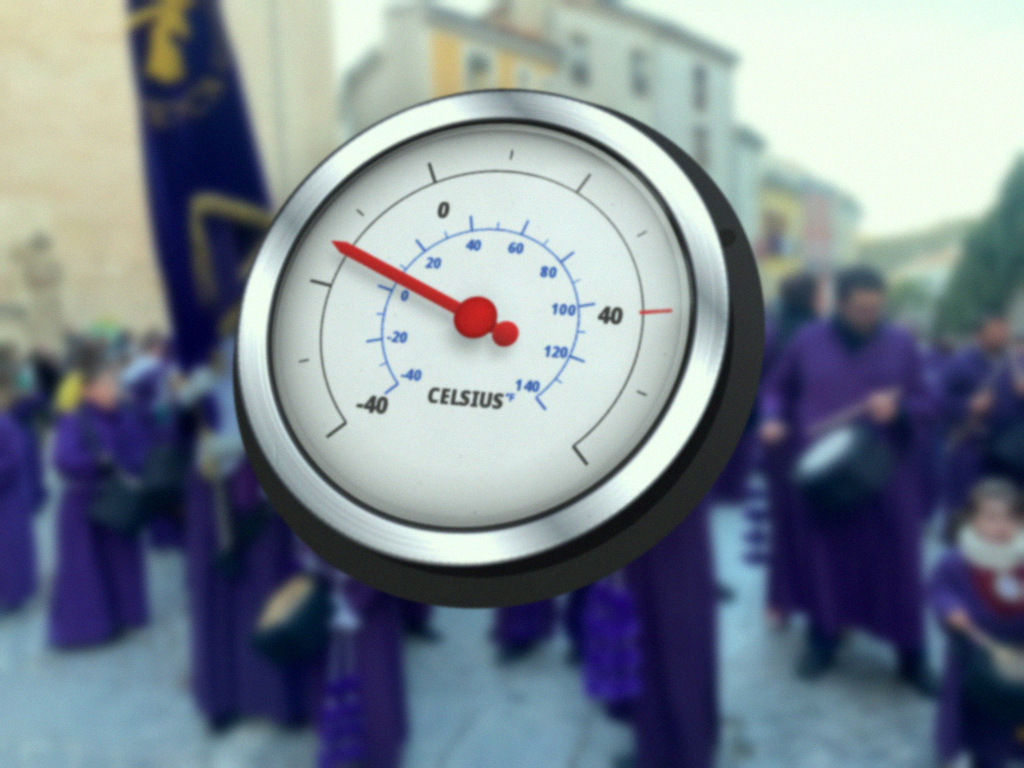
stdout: {"value": -15, "unit": "°C"}
